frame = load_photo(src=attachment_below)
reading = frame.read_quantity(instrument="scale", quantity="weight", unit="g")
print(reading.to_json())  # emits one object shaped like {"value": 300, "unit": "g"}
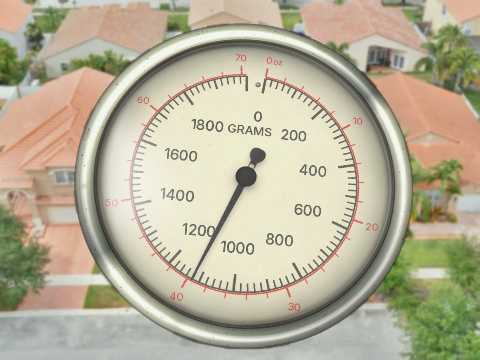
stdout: {"value": 1120, "unit": "g"}
